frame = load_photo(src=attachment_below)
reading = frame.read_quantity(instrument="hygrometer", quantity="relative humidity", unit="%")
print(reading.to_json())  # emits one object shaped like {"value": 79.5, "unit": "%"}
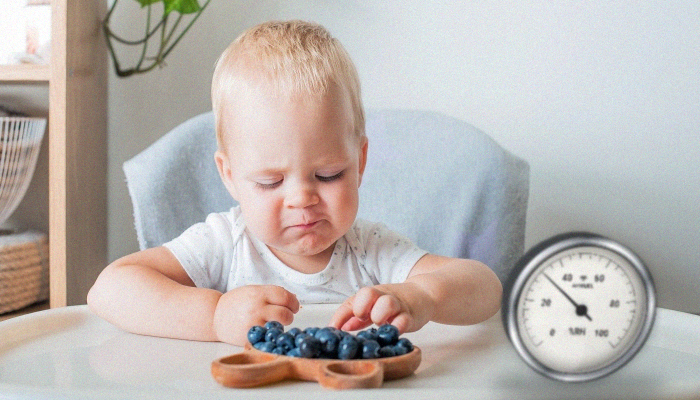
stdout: {"value": 32, "unit": "%"}
